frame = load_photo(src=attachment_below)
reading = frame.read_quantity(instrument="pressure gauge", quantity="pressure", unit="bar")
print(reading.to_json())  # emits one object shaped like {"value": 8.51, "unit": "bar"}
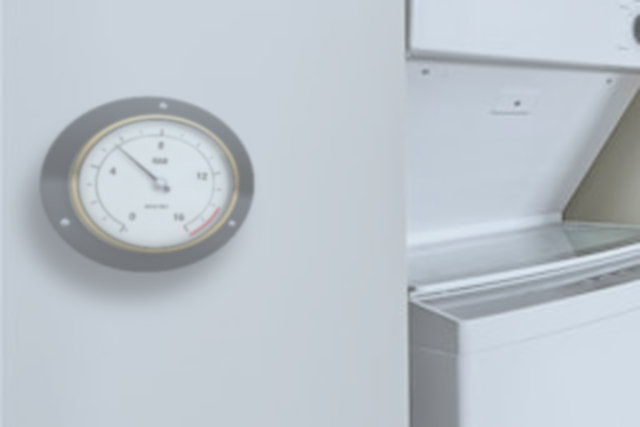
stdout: {"value": 5.5, "unit": "bar"}
